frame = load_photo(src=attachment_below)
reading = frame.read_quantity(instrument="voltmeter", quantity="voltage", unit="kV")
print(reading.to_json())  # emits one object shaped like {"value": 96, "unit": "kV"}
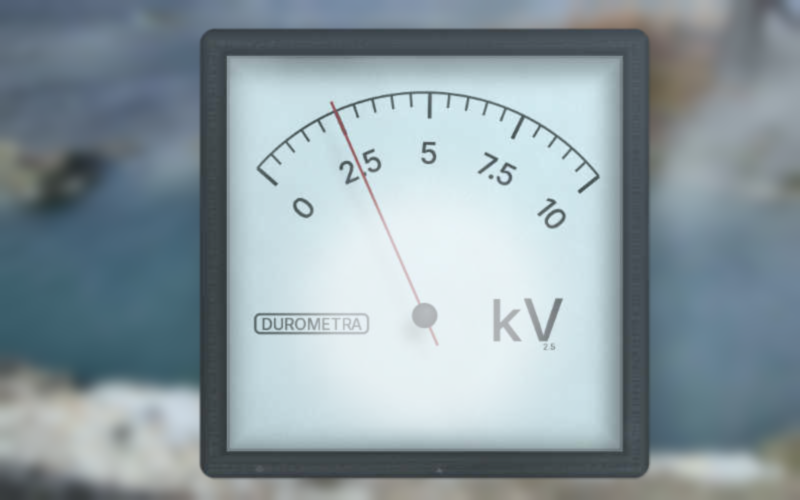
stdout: {"value": 2.5, "unit": "kV"}
